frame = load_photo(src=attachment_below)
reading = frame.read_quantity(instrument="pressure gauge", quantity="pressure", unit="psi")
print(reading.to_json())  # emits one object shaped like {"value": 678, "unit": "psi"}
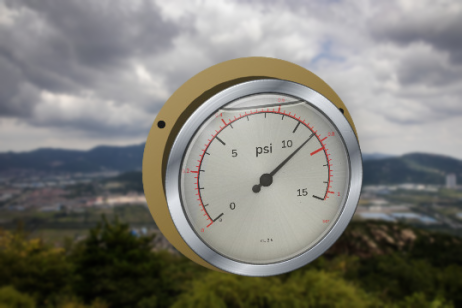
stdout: {"value": 11, "unit": "psi"}
